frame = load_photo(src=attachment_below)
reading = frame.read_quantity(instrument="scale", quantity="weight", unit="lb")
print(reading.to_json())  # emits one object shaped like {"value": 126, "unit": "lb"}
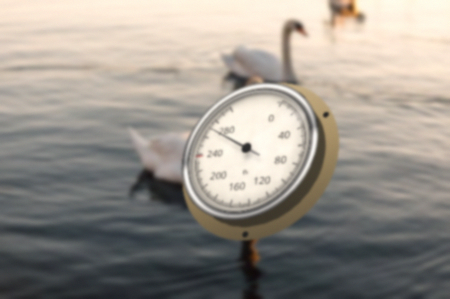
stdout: {"value": 270, "unit": "lb"}
